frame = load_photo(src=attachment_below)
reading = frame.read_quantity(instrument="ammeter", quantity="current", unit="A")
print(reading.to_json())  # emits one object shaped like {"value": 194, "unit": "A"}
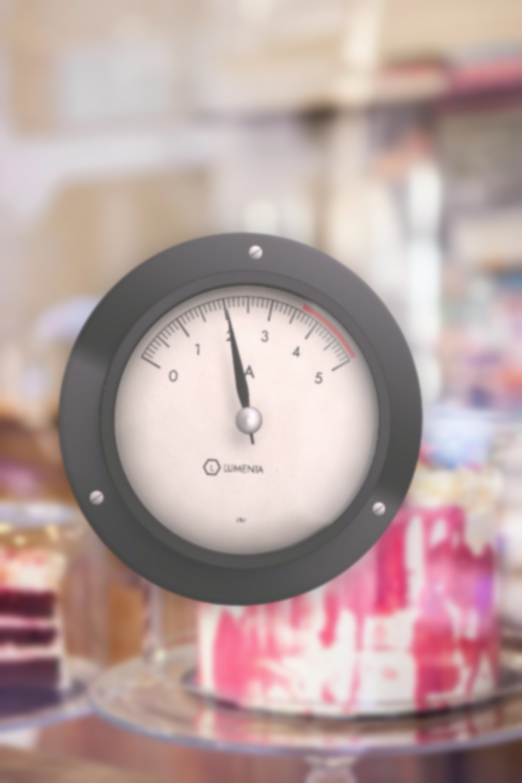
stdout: {"value": 2, "unit": "A"}
